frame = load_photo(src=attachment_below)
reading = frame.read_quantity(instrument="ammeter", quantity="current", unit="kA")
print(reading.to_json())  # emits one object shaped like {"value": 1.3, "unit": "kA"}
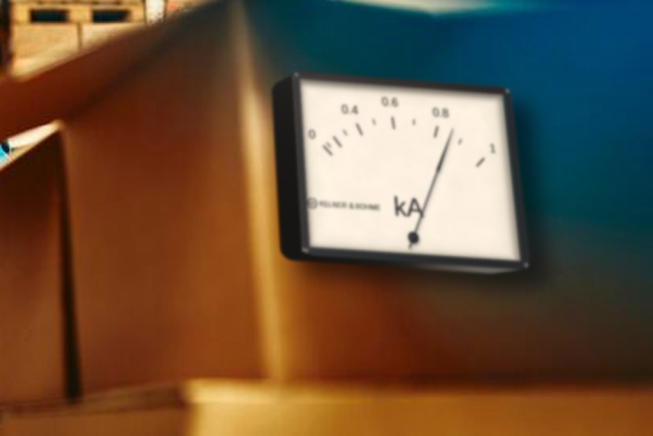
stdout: {"value": 0.85, "unit": "kA"}
